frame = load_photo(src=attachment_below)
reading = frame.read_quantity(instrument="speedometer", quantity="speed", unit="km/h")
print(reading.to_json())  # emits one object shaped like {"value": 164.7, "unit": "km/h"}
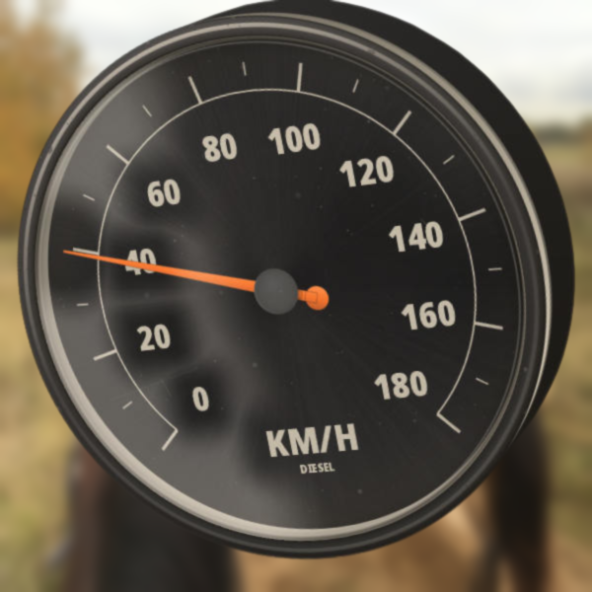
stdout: {"value": 40, "unit": "km/h"}
